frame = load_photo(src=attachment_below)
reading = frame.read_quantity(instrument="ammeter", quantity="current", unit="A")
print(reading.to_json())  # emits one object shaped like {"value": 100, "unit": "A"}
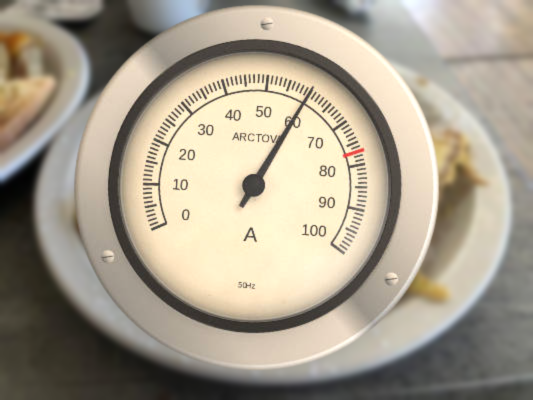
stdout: {"value": 60, "unit": "A"}
